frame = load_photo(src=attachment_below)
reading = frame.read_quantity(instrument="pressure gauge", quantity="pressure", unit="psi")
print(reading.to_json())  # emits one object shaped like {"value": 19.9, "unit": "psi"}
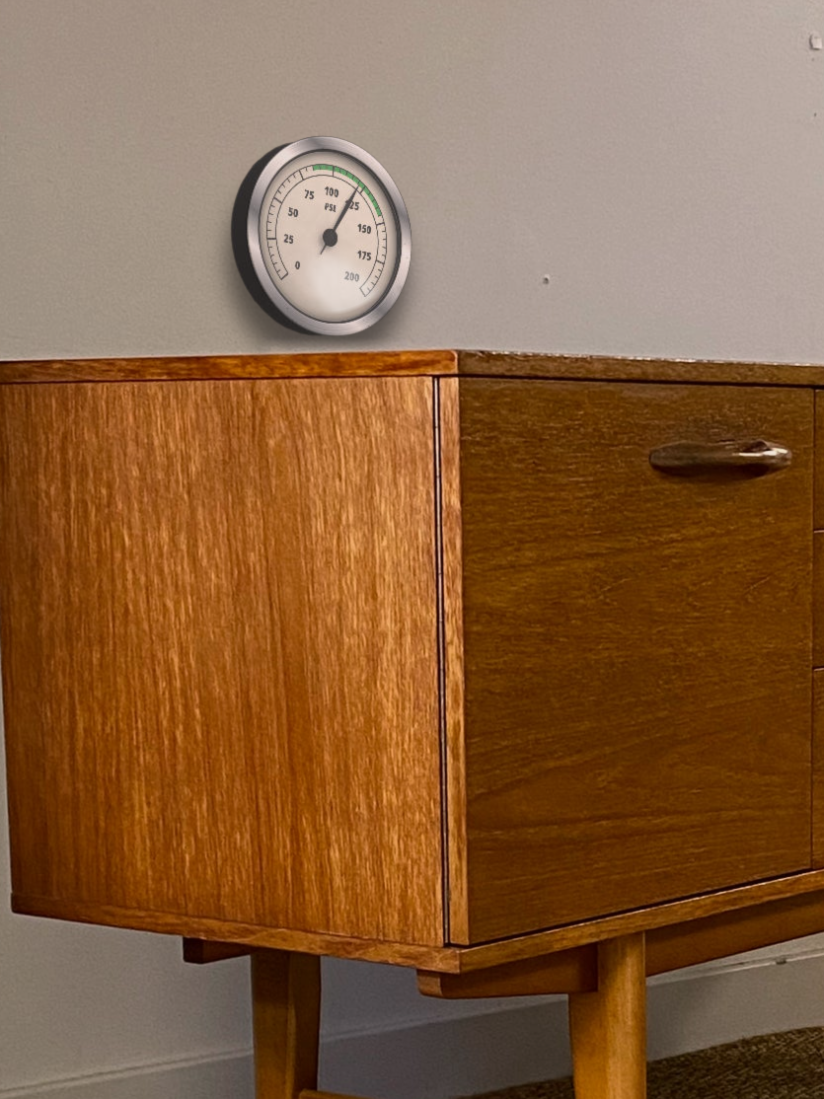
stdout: {"value": 120, "unit": "psi"}
